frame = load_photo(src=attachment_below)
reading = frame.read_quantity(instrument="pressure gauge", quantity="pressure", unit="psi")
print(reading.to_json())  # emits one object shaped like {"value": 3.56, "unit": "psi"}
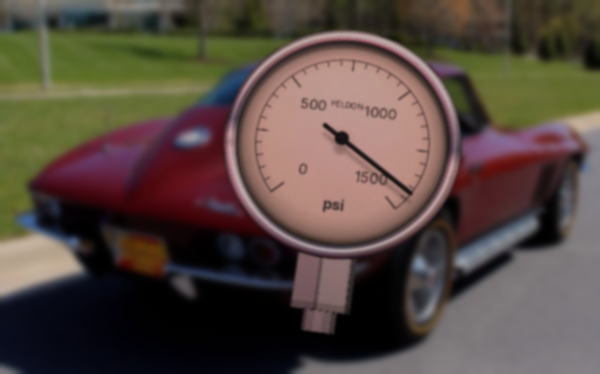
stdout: {"value": 1425, "unit": "psi"}
